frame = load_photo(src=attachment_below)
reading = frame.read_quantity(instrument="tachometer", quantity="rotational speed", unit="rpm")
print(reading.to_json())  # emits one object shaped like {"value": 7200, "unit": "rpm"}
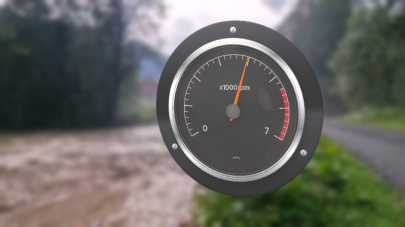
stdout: {"value": 4000, "unit": "rpm"}
